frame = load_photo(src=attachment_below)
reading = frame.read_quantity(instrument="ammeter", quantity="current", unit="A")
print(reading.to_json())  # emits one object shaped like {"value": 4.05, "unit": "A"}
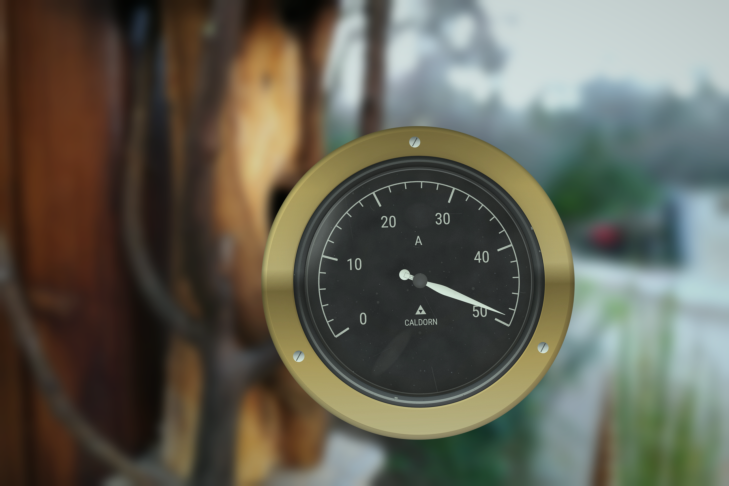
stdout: {"value": 49, "unit": "A"}
